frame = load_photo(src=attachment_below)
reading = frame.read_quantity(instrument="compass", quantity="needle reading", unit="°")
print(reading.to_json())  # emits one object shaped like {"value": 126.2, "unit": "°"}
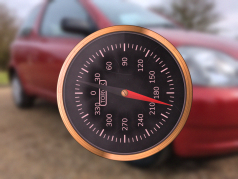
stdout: {"value": 195, "unit": "°"}
